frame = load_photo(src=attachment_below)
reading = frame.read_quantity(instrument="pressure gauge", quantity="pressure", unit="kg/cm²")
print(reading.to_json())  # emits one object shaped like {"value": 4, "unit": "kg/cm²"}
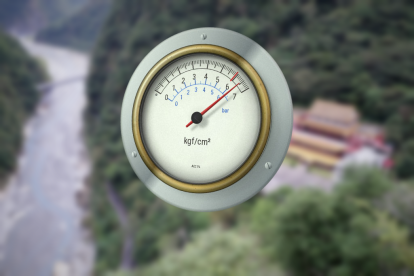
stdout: {"value": 6.5, "unit": "kg/cm²"}
